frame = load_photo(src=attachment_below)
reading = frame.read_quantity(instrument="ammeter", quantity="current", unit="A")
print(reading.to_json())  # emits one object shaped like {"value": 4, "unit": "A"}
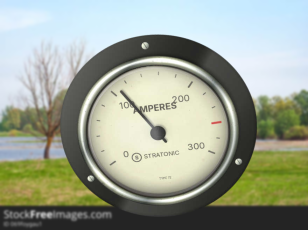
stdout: {"value": 110, "unit": "A"}
